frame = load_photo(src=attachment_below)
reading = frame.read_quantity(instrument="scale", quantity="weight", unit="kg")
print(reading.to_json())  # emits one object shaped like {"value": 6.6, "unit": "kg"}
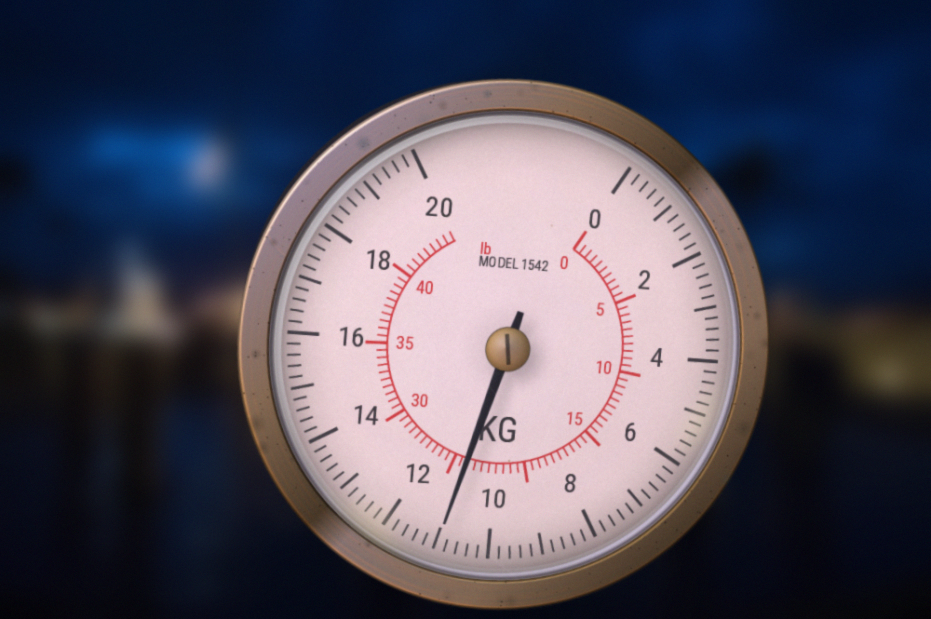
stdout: {"value": 11, "unit": "kg"}
